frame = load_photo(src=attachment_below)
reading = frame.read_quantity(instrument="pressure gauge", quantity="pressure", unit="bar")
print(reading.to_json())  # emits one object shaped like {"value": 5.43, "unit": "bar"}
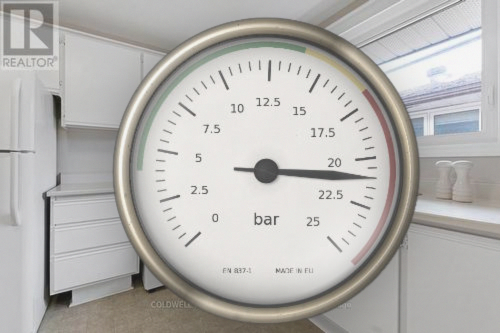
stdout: {"value": 21, "unit": "bar"}
